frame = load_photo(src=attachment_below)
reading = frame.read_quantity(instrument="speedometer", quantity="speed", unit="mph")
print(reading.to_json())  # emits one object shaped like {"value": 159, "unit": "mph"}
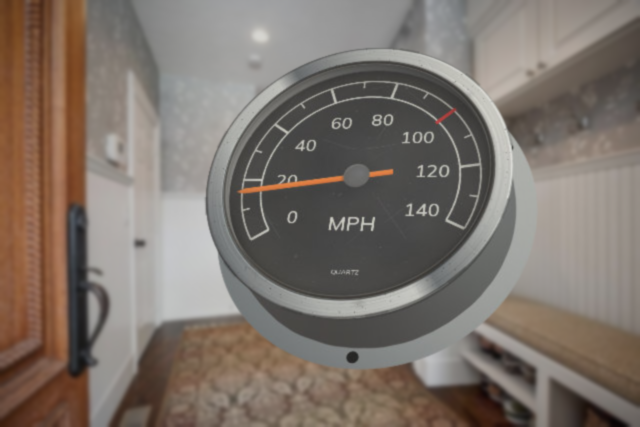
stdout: {"value": 15, "unit": "mph"}
